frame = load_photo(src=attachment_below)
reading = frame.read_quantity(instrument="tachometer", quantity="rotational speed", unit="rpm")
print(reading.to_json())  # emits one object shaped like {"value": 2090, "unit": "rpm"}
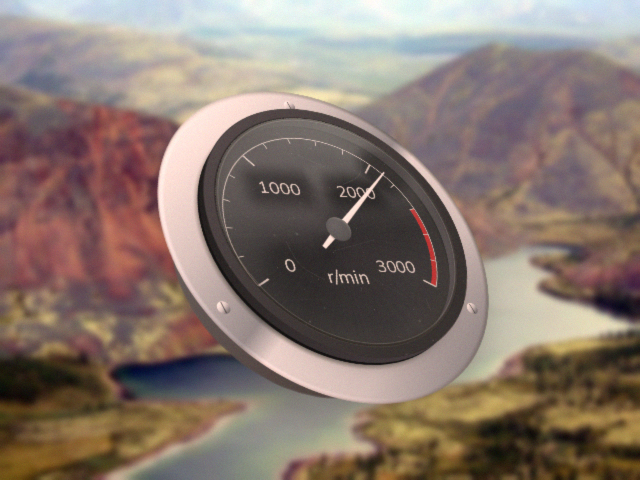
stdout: {"value": 2100, "unit": "rpm"}
